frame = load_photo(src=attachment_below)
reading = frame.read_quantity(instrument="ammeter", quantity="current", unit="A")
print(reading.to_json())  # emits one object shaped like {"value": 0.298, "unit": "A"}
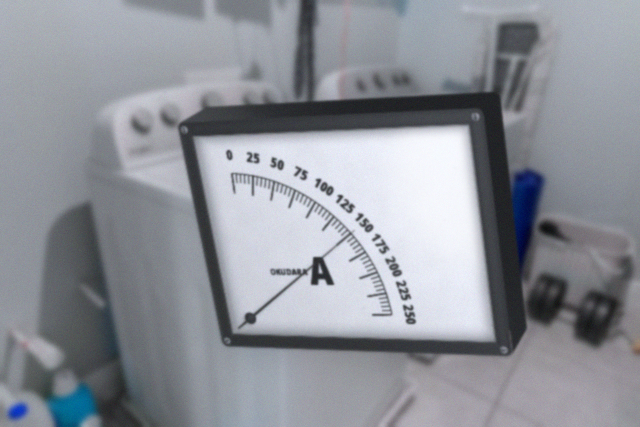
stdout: {"value": 150, "unit": "A"}
